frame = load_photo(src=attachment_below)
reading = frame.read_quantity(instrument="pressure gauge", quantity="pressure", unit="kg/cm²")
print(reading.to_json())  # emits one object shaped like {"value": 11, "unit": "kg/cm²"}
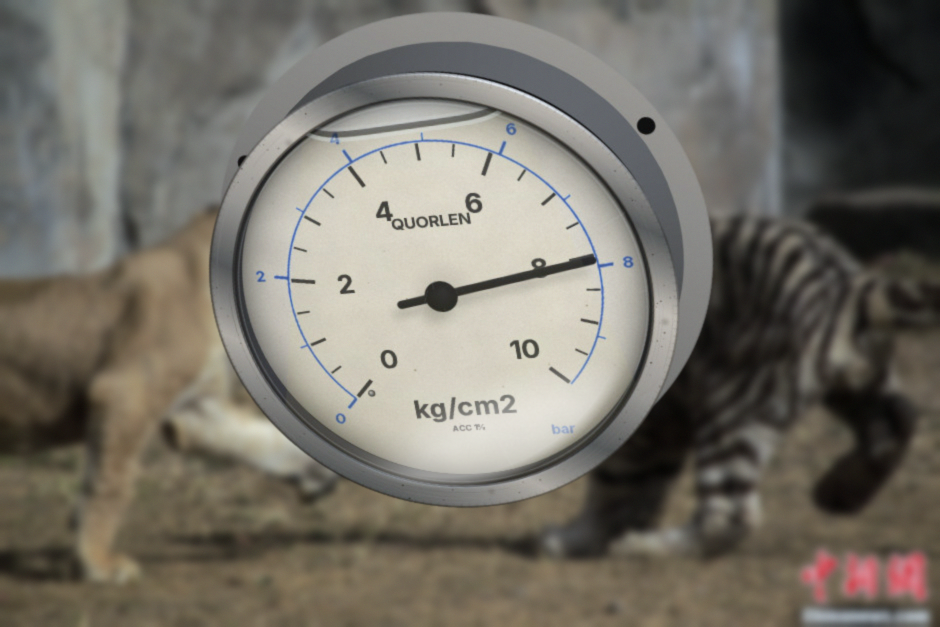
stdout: {"value": 8, "unit": "kg/cm²"}
